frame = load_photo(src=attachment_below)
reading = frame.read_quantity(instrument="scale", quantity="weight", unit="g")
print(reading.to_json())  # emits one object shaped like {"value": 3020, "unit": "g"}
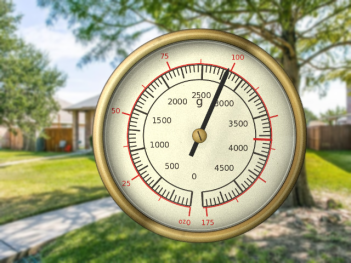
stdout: {"value": 2800, "unit": "g"}
